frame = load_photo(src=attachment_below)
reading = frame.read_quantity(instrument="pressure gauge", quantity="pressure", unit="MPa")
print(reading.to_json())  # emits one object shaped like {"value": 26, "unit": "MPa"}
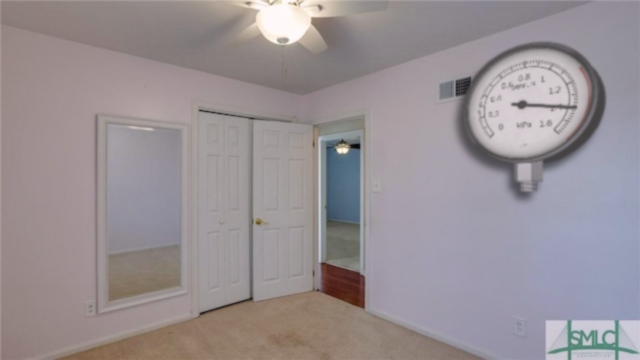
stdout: {"value": 1.4, "unit": "MPa"}
